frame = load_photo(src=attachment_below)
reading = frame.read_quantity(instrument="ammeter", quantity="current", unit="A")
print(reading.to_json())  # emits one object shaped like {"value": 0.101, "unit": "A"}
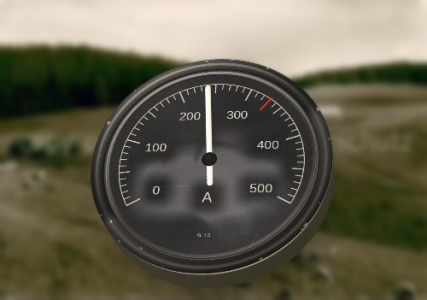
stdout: {"value": 240, "unit": "A"}
